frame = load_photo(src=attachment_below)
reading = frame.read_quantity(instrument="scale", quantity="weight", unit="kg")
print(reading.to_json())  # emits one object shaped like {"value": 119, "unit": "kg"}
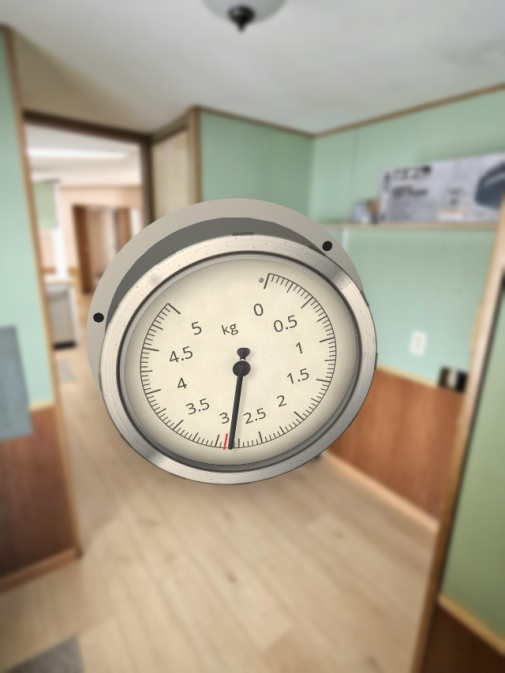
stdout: {"value": 2.85, "unit": "kg"}
